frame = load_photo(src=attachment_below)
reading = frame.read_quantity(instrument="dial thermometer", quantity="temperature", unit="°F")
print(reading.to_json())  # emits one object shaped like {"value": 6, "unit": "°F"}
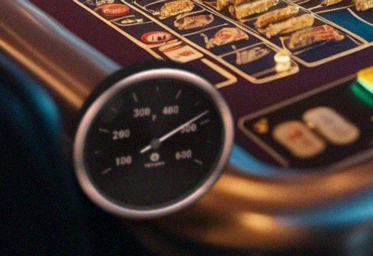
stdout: {"value": 475, "unit": "°F"}
